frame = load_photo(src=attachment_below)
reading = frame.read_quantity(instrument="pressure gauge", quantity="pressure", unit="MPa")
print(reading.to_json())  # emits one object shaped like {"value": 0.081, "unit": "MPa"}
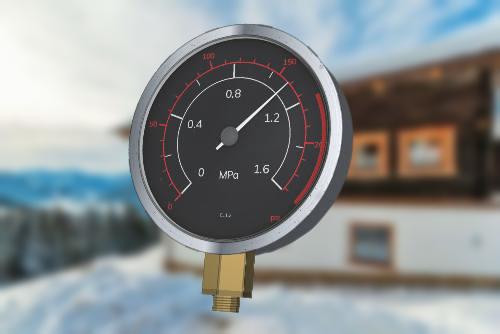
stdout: {"value": 1.1, "unit": "MPa"}
